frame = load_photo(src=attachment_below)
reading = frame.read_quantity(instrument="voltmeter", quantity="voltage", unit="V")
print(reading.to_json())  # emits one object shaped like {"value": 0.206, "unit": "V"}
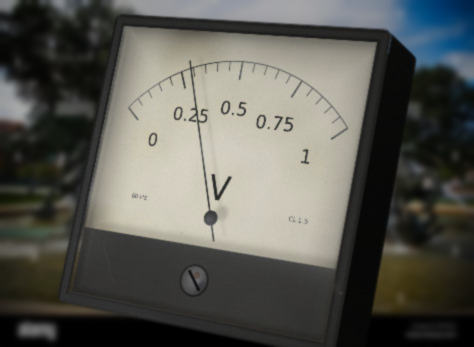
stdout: {"value": 0.3, "unit": "V"}
